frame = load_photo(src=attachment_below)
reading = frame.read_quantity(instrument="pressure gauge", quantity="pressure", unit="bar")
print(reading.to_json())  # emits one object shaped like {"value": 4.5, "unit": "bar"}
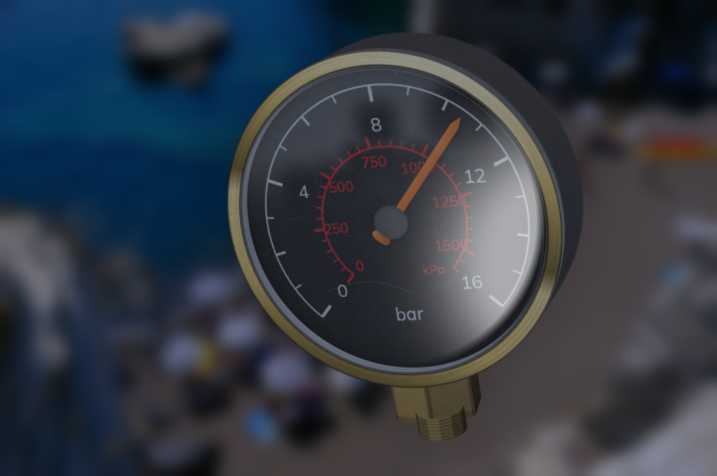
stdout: {"value": 10.5, "unit": "bar"}
